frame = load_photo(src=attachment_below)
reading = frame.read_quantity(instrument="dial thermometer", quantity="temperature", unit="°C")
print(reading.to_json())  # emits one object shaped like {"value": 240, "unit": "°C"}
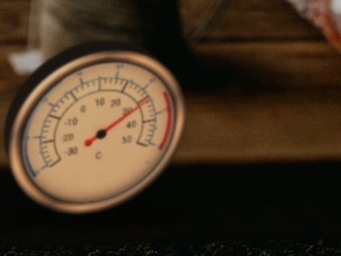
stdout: {"value": 30, "unit": "°C"}
